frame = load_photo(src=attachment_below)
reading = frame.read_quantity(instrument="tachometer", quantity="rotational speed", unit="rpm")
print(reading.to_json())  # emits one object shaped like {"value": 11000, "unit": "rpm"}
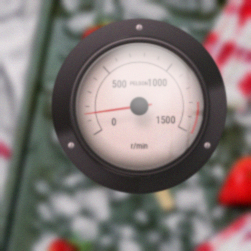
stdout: {"value": 150, "unit": "rpm"}
